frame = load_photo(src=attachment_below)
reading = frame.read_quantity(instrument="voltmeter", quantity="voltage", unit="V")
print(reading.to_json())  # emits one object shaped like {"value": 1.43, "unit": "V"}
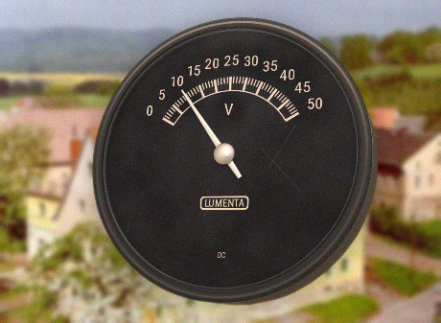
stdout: {"value": 10, "unit": "V"}
